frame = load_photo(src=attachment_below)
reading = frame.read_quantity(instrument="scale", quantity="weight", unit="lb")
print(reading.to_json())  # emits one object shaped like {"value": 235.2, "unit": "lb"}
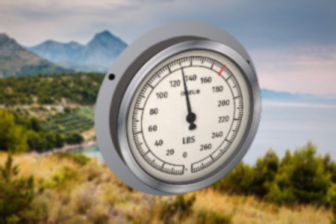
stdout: {"value": 130, "unit": "lb"}
